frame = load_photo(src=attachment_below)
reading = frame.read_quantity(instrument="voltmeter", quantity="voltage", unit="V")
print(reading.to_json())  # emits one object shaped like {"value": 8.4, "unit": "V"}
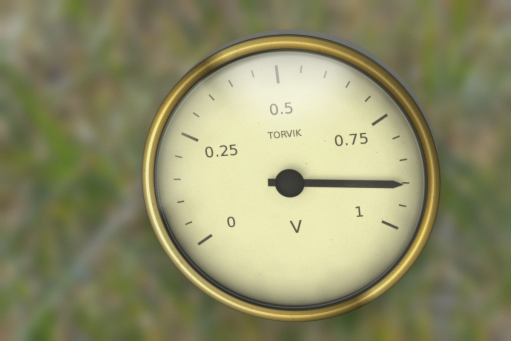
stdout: {"value": 0.9, "unit": "V"}
